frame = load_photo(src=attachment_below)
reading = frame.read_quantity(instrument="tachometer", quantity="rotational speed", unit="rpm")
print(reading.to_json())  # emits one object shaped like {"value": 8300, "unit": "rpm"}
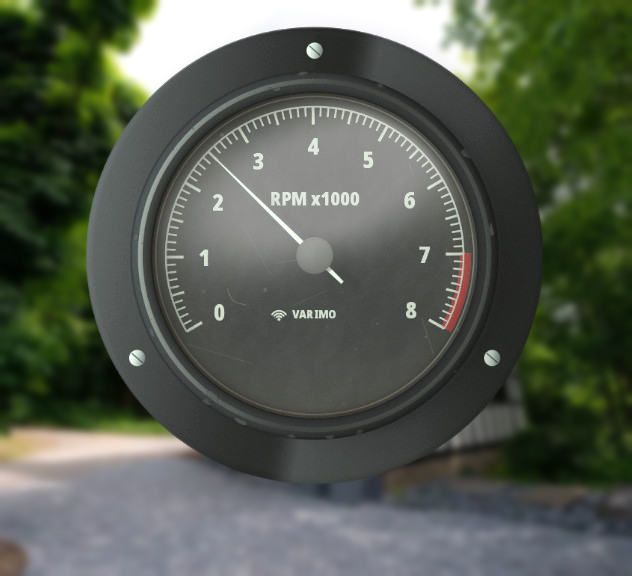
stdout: {"value": 2500, "unit": "rpm"}
